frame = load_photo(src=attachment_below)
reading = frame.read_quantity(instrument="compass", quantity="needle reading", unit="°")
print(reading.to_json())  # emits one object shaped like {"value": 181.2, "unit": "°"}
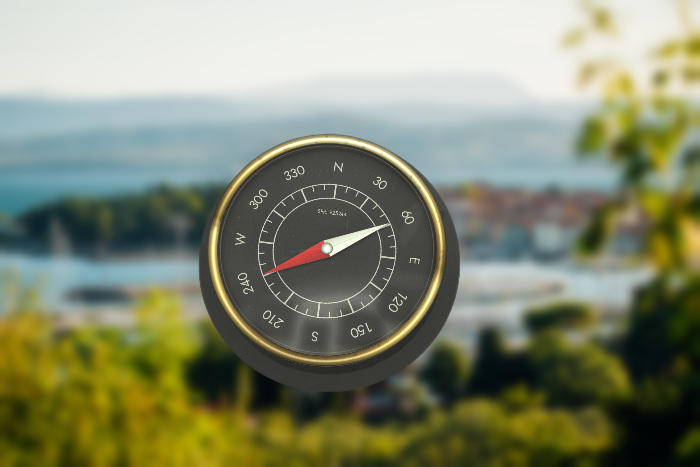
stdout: {"value": 240, "unit": "°"}
